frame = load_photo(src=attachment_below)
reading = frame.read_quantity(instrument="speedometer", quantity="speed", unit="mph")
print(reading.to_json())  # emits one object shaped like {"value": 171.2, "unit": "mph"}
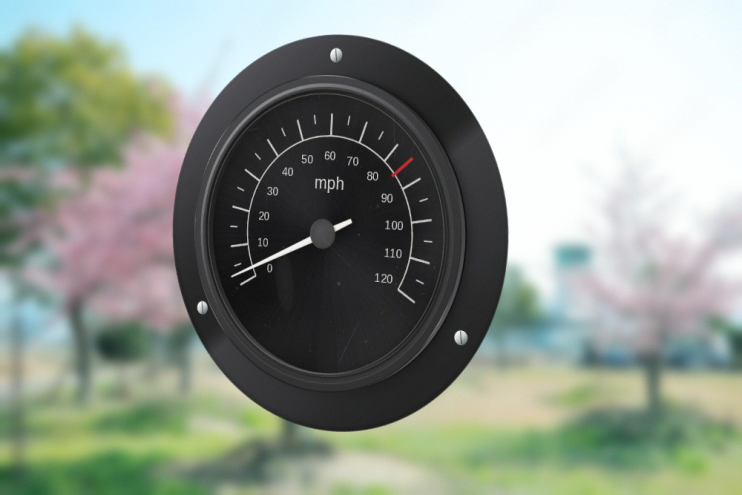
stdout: {"value": 2.5, "unit": "mph"}
